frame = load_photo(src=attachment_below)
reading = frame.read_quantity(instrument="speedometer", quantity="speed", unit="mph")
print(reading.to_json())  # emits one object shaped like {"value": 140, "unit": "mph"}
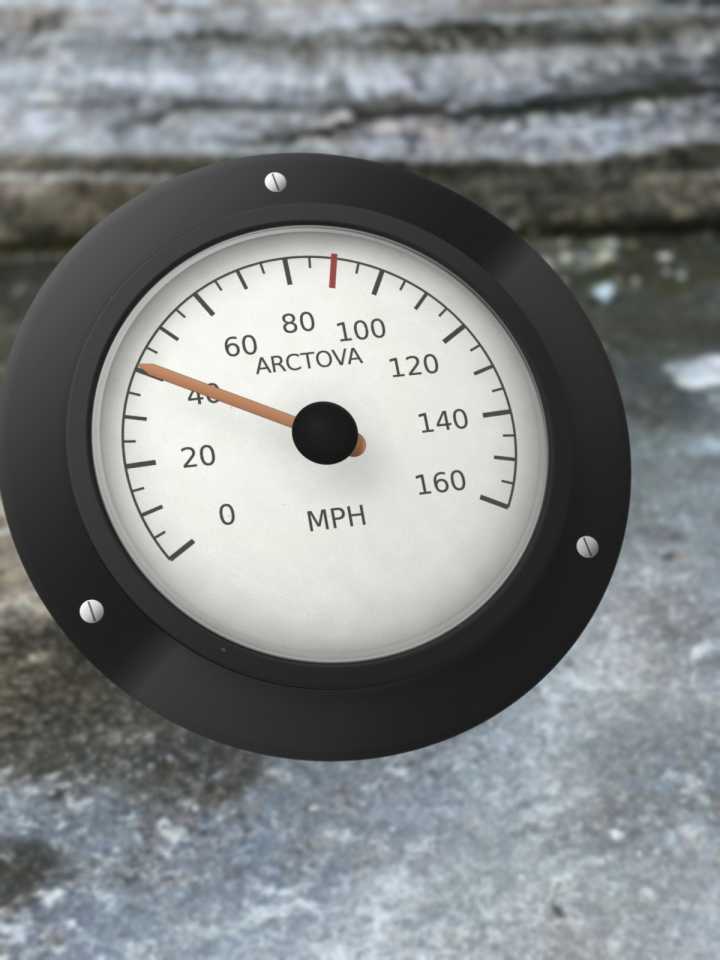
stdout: {"value": 40, "unit": "mph"}
